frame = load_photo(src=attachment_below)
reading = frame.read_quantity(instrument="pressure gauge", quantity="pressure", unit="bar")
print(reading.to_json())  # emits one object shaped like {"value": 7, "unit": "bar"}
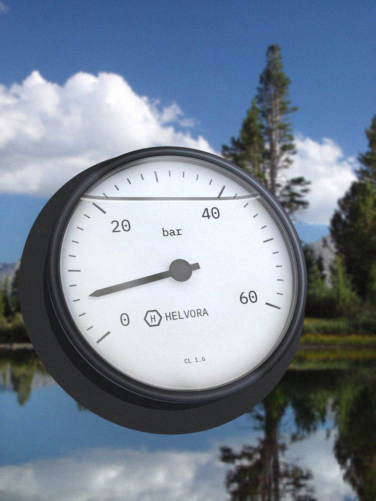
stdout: {"value": 6, "unit": "bar"}
